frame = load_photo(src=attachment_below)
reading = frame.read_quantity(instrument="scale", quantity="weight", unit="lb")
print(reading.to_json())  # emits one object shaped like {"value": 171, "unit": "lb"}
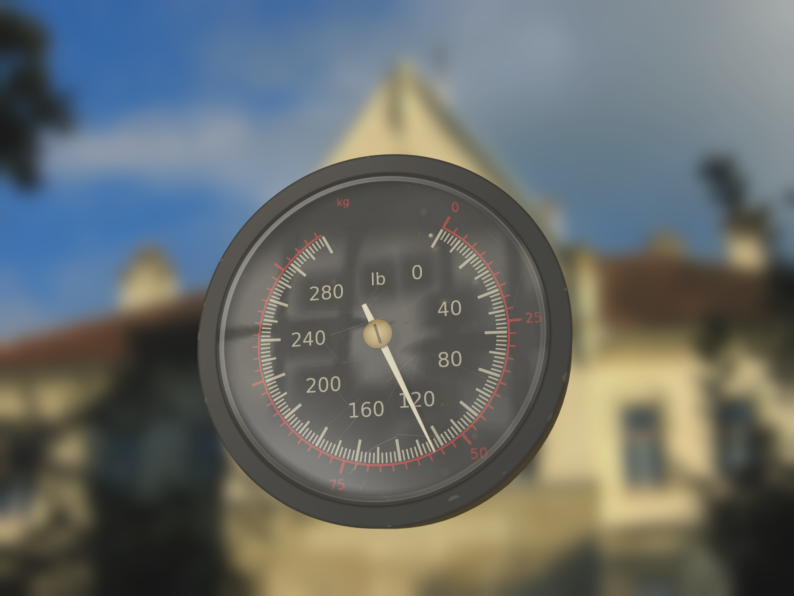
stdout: {"value": 124, "unit": "lb"}
